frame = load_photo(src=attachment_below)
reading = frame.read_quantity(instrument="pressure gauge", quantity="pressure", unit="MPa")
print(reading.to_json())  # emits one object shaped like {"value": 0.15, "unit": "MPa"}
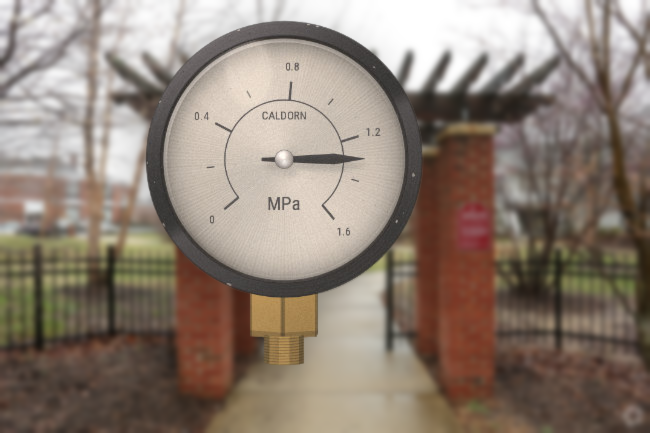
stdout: {"value": 1.3, "unit": "MPa"}
